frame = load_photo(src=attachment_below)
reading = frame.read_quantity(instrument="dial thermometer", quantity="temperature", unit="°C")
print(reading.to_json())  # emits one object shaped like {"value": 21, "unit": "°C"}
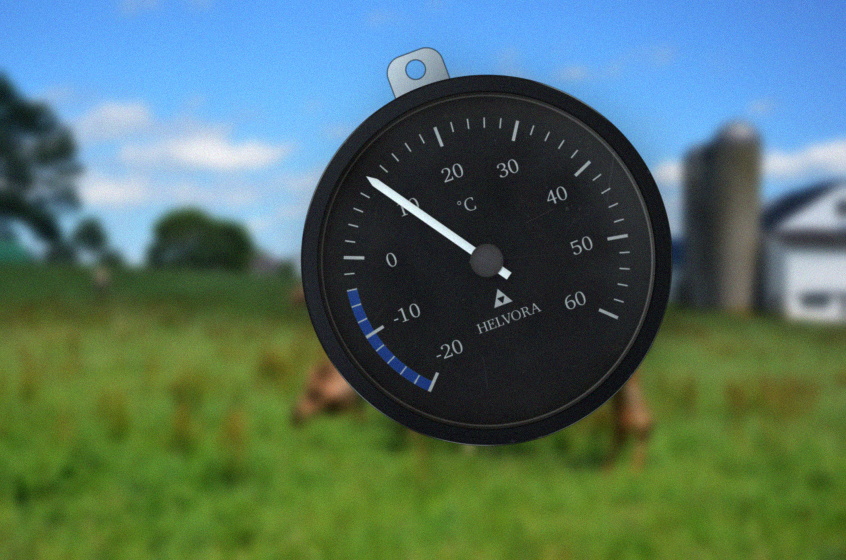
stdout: {"value": 10, "unit": "°C"}
